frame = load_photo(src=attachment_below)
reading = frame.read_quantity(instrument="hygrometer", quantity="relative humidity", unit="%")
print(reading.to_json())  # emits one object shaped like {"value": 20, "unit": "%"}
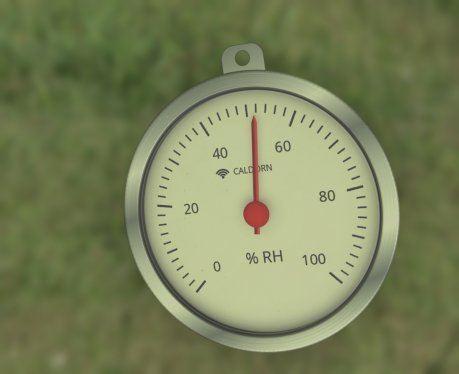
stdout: {"value": 52, "unit": "%"}
